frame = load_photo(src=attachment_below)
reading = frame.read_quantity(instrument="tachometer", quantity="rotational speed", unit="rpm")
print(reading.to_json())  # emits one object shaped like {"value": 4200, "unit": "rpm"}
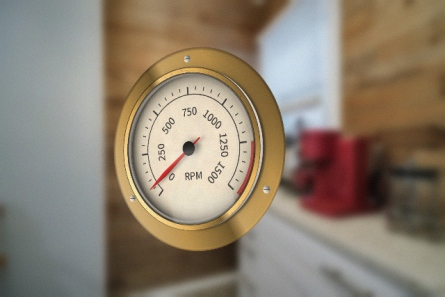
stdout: {"value": 50, "unit": "rpm"}
